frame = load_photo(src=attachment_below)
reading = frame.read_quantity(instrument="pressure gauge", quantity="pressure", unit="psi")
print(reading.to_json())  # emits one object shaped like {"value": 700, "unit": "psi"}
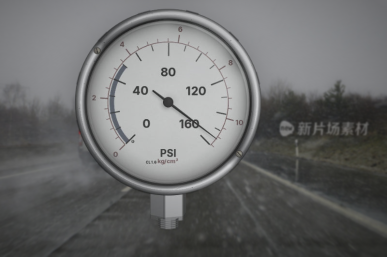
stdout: {"value": 155, "unit": "psi"}
